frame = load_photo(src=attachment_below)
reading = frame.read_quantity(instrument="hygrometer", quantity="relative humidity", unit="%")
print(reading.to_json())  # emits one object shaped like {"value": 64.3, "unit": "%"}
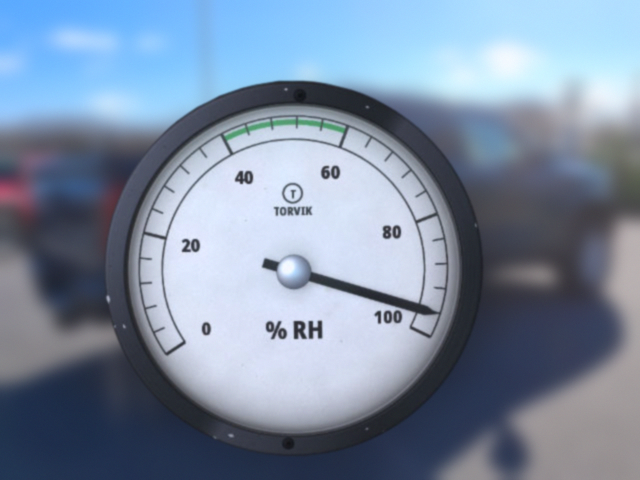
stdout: {"value": 96, "unit": "%"}
